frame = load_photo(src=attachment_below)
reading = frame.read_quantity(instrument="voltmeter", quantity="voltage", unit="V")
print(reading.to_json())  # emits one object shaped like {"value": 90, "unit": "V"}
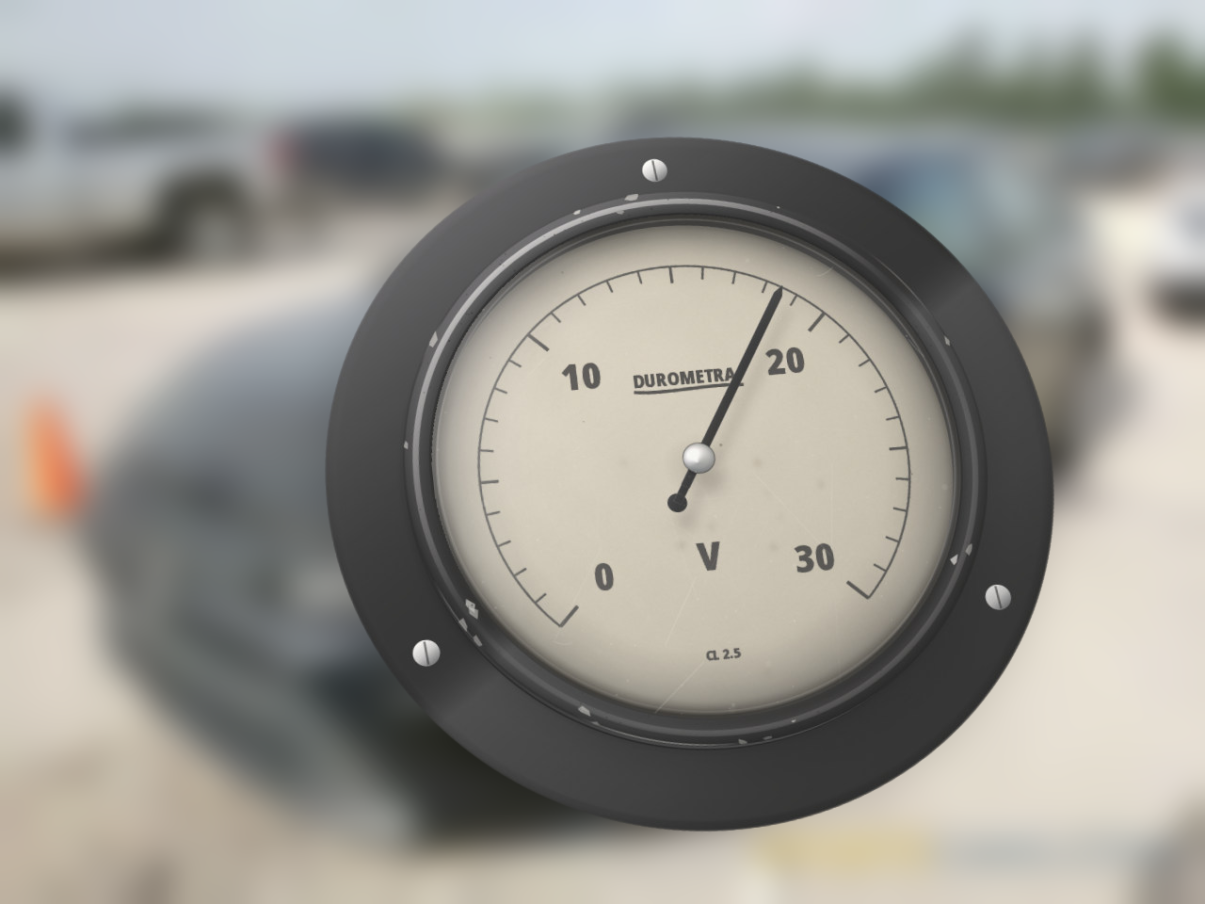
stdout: {"value": 18.5, "unit": "V"}
